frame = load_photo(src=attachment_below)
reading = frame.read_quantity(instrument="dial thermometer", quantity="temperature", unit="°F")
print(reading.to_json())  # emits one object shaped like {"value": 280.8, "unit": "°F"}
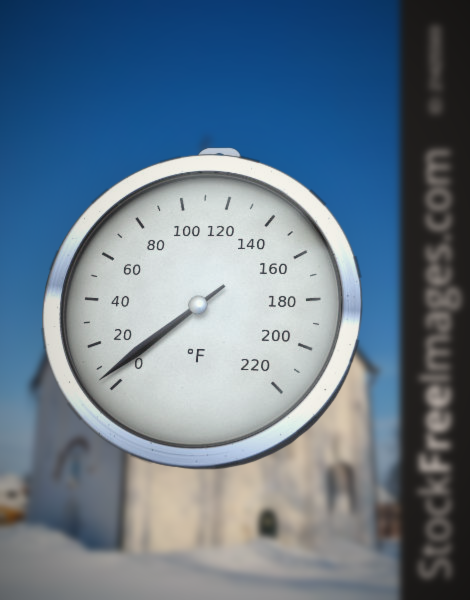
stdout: {"value": 5, "unit": "°F"}
